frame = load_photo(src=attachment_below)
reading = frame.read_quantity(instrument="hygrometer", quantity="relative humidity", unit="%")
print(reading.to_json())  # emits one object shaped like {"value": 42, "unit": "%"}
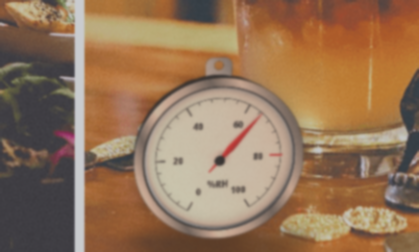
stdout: {"value": 64, "unit": "%"}
